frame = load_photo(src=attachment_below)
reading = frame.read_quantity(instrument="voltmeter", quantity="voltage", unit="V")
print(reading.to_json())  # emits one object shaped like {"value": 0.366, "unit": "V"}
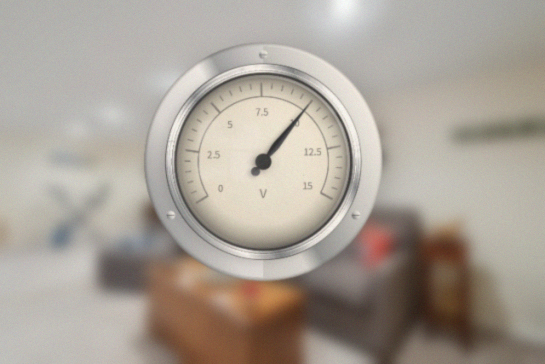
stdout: {"value": 10, "unit": "V"}
